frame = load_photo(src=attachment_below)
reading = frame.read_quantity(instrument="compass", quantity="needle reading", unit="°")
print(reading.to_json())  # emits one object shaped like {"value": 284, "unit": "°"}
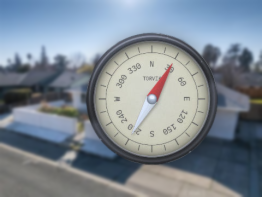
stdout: {"value": 30, "unit": "°"}
